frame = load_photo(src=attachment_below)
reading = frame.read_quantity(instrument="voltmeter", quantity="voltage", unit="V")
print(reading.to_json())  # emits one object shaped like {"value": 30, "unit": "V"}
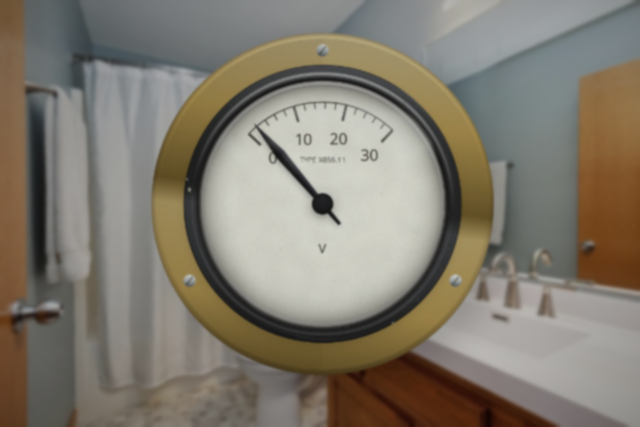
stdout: {"value": 2, "unit": "V"}
